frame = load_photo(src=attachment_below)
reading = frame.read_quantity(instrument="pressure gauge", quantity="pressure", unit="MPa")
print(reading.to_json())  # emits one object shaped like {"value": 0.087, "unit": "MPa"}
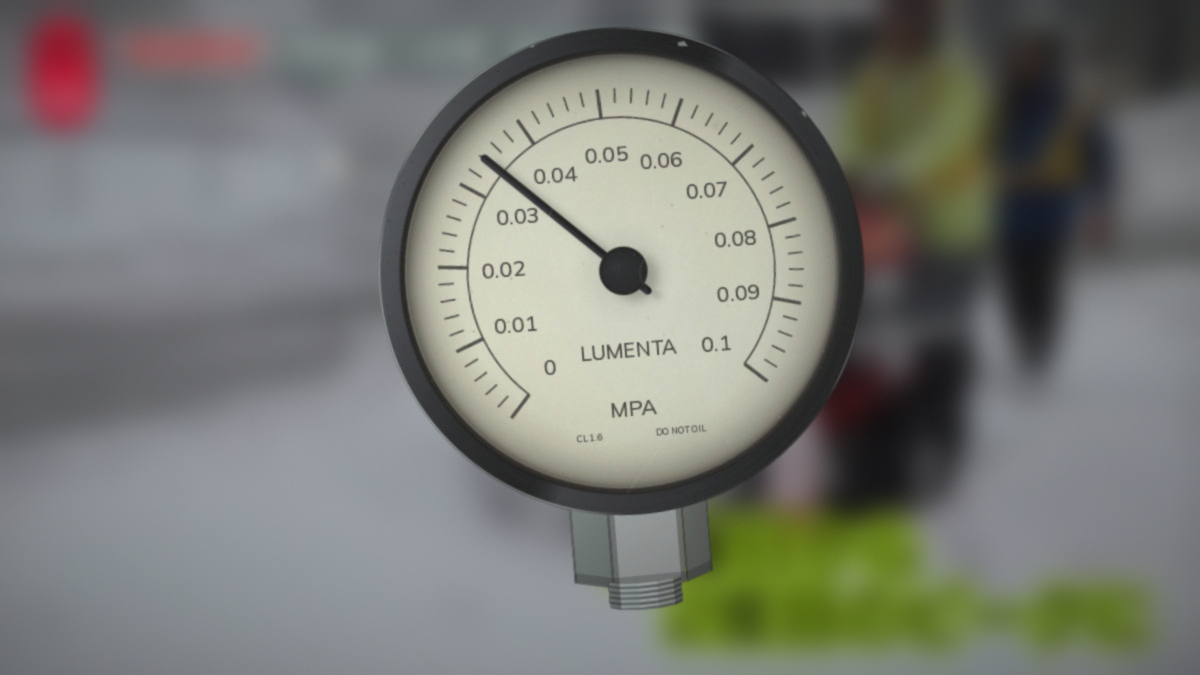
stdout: {"value": 0.034, "unit": "MPa"}
